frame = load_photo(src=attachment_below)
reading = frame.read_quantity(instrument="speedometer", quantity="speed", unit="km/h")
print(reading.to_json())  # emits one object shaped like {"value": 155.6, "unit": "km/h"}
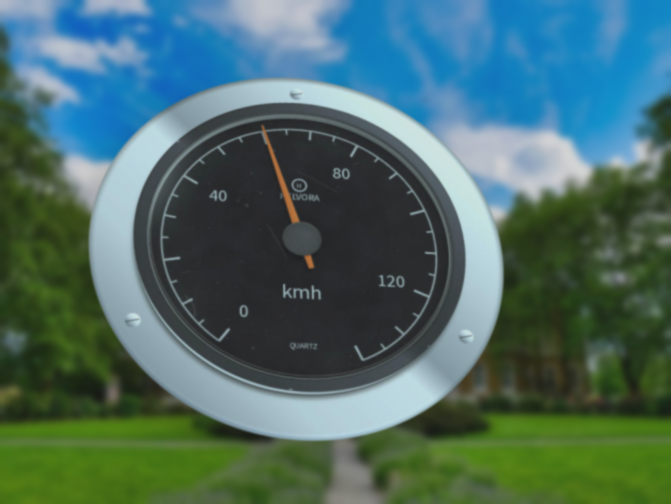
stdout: {"value": 60, "unit": "km/h"}
